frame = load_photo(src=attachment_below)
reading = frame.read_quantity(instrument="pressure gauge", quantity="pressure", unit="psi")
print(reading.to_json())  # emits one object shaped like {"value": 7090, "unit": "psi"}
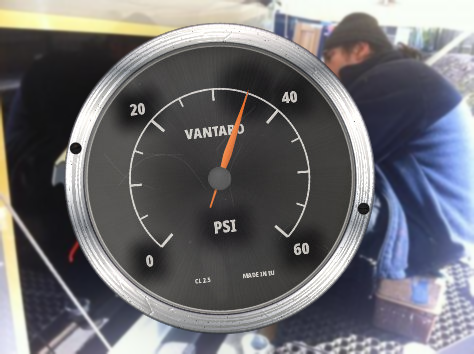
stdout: {"value": 35, "unit": "psi"}
